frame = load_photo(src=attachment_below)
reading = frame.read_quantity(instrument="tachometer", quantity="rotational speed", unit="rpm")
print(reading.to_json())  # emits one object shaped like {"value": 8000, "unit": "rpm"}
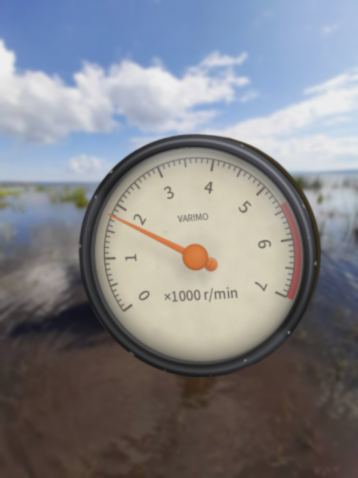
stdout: {"value": 1800, "unit": "rpm"}
